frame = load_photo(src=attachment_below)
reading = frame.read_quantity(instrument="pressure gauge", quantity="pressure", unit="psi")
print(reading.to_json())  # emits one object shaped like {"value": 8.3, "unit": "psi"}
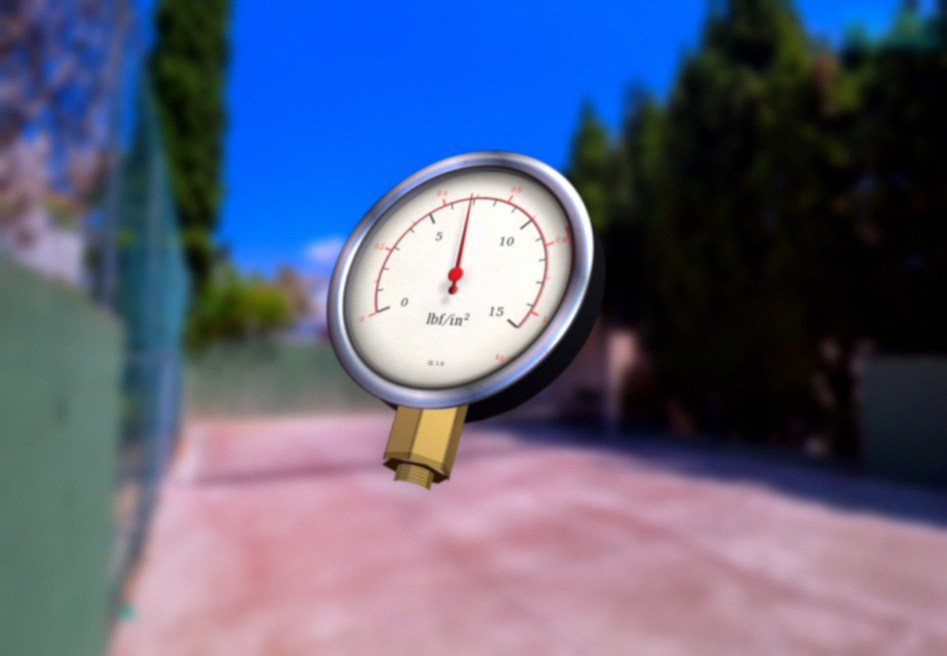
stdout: {"value": 7, "unit": "psi"}
